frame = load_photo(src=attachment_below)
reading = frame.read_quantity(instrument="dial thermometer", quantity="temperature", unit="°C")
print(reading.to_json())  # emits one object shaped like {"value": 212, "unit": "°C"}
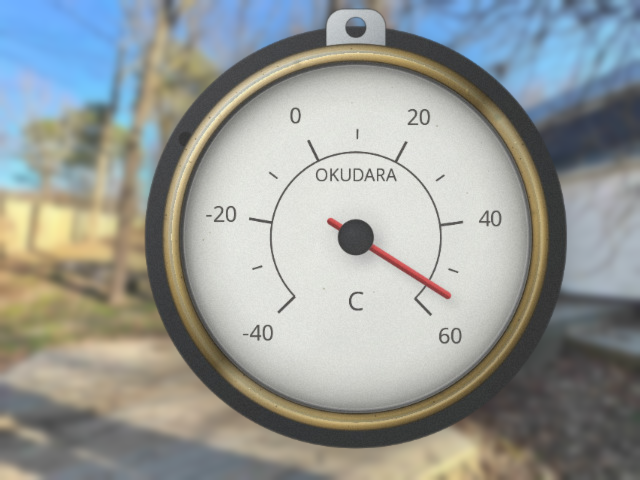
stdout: {"value": 55, "unit": "°C"}
